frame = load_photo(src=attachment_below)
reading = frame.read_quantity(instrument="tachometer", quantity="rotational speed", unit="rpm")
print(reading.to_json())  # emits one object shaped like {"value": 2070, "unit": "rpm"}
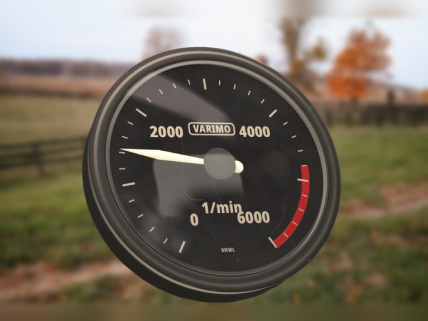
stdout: {"value": 1400, "unit": "rpm"}
